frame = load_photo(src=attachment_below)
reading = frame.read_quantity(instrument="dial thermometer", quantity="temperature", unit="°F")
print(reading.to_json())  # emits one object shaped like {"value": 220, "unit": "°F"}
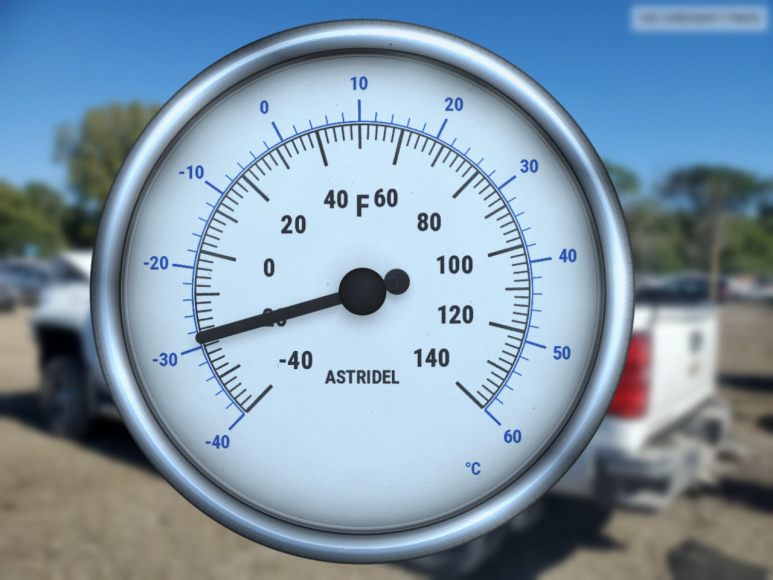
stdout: {"value": -20, "unit": "°F"}
